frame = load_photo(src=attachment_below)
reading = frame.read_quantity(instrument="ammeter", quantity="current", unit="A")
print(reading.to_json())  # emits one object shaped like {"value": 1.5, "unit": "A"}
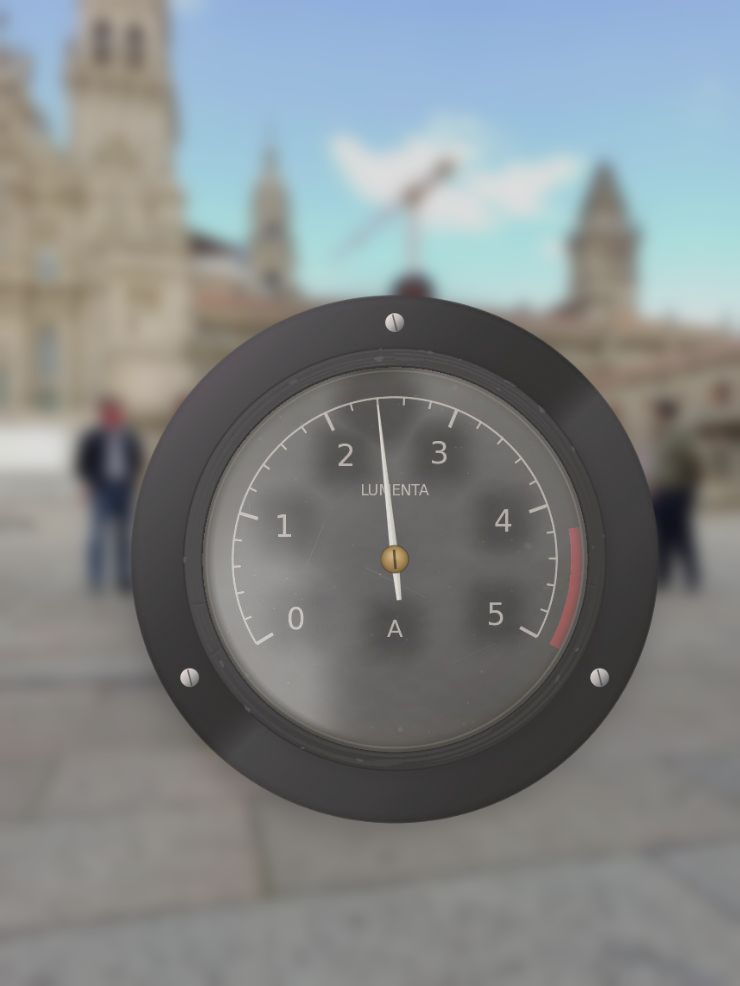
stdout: {"value": 2.4, "unit": "A"}
